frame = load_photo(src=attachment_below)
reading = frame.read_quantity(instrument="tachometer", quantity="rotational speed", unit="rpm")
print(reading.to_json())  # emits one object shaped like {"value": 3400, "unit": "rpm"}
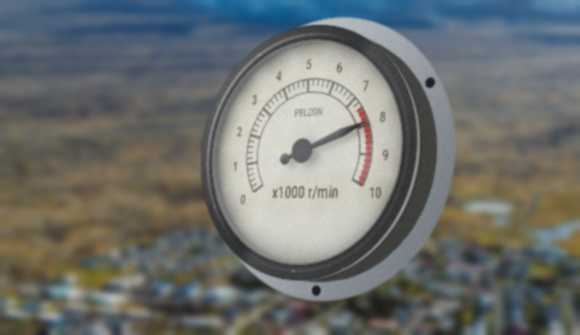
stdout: {"value": 8000, "unit": "rpm"}
